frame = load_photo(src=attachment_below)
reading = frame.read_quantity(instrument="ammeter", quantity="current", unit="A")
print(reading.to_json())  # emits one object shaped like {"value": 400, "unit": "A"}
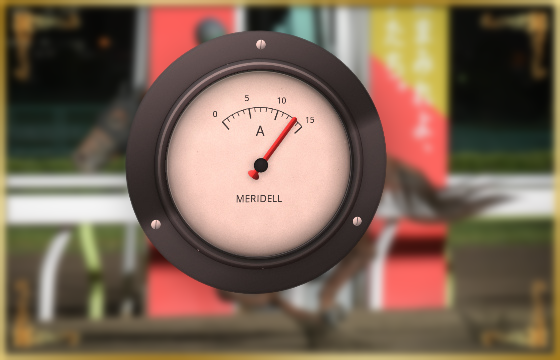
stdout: {"value": 13, "unit": "A"}
